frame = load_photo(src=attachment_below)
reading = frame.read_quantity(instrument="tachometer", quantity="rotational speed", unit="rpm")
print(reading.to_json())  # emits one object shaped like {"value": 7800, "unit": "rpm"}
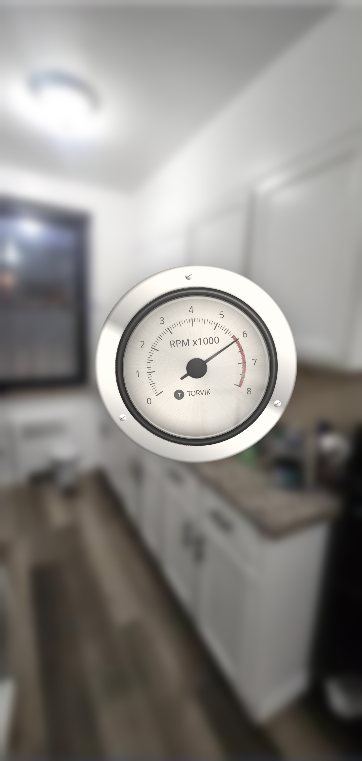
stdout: {"value": 6000, "unit": "rpm"}
